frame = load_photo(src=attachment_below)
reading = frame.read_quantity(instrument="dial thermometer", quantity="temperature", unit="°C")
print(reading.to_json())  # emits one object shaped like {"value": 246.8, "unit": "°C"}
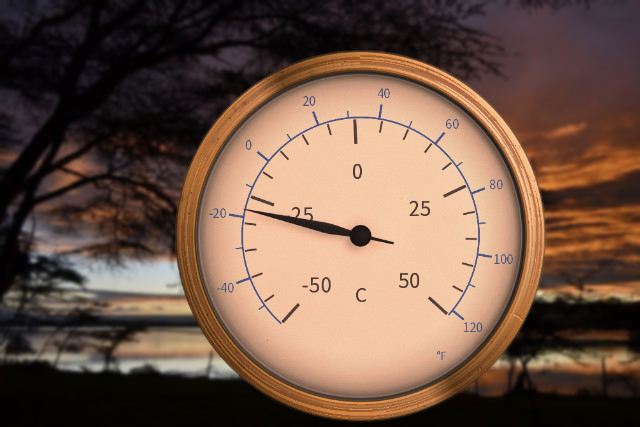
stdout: {"value": -27.5, "unit": "°C"}
